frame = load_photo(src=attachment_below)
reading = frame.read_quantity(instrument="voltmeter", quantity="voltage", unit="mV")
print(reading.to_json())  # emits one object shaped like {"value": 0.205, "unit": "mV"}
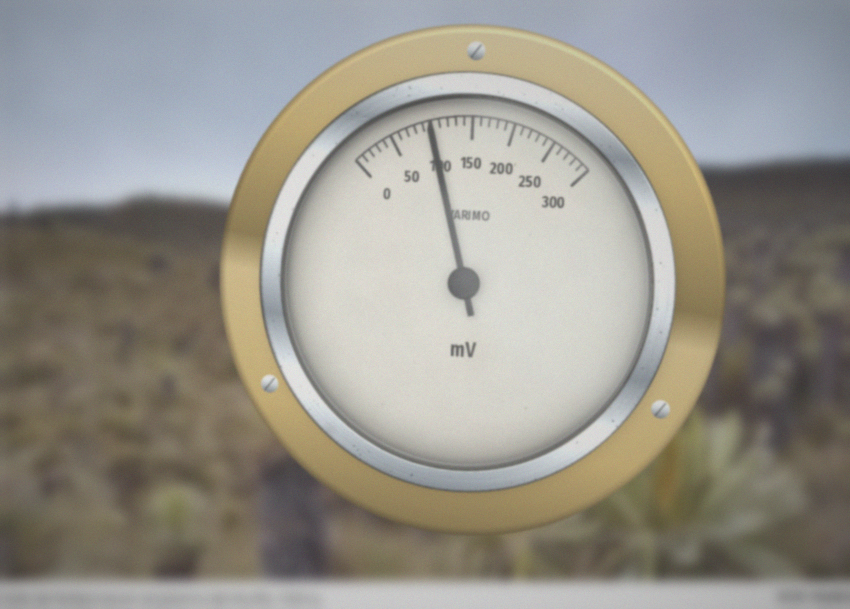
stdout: {"value": 100, "unit": "mV"}
